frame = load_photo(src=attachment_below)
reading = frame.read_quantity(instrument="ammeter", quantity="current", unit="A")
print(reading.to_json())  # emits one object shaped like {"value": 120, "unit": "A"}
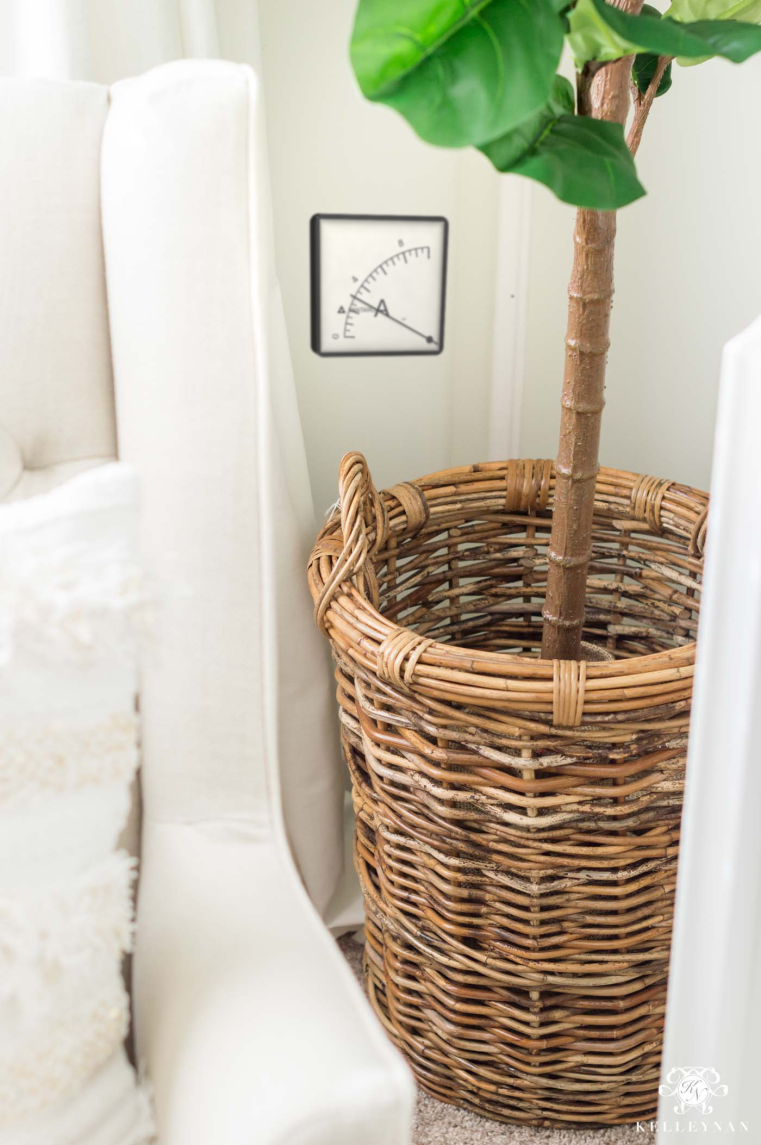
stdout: {"value": 3, "unit": "A"}
